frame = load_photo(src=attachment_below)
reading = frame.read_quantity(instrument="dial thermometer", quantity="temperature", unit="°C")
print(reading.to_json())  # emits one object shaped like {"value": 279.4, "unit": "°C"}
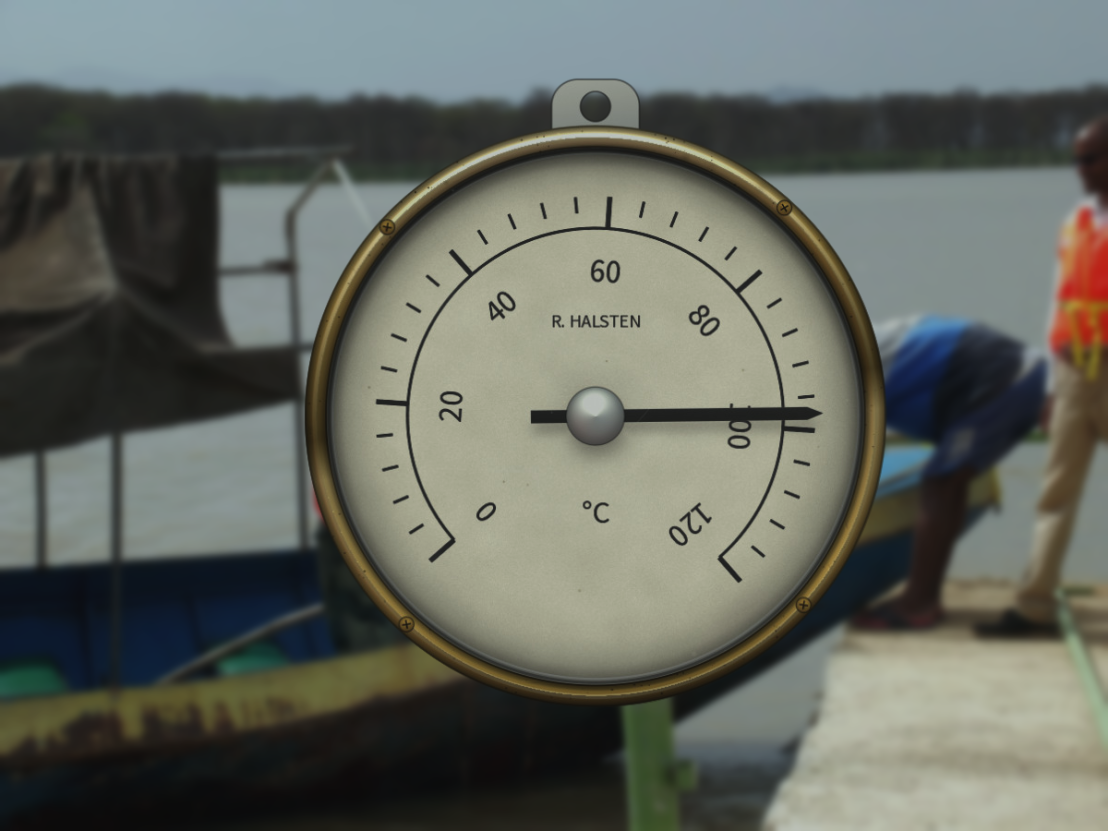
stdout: {"value": 98, "unit": "°C"}
